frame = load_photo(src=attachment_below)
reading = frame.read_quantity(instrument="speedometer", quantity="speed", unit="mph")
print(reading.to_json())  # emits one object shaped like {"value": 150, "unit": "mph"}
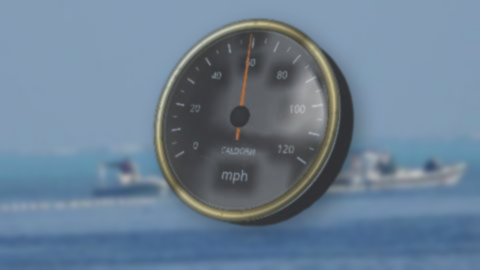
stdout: {"value": 60, "unit": "mph"}
